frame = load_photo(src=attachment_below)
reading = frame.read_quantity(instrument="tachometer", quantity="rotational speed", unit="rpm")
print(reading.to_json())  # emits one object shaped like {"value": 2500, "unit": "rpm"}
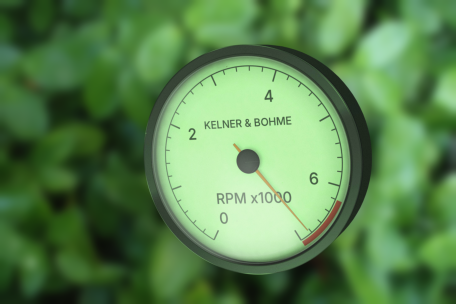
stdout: {"value": 6800, "unit": "rpm"}
